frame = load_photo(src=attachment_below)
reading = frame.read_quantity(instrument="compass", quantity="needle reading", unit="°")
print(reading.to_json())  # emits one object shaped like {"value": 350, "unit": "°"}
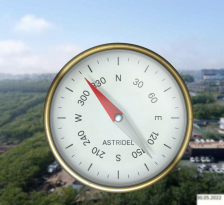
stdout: {"value": 320, "unit": "°"}
